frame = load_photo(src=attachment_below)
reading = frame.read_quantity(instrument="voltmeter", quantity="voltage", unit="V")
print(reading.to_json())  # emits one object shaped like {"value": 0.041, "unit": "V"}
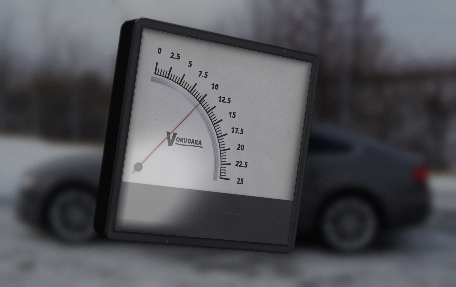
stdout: {"value": 10, "unit": "V"}
